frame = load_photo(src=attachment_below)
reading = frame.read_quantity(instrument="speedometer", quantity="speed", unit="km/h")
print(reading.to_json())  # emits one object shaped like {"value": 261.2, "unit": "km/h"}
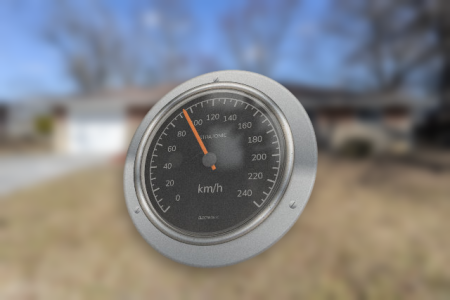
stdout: {"value": 95, "unit": "km/h"}
